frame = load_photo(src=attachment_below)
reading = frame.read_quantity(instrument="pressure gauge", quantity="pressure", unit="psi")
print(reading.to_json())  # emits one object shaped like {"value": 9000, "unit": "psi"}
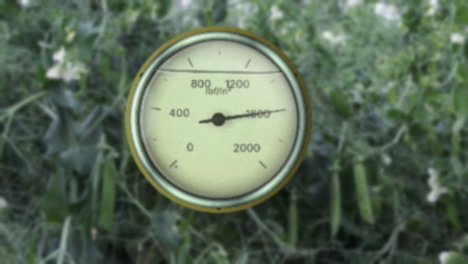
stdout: {"value": 1600, "unit": "psi"}
